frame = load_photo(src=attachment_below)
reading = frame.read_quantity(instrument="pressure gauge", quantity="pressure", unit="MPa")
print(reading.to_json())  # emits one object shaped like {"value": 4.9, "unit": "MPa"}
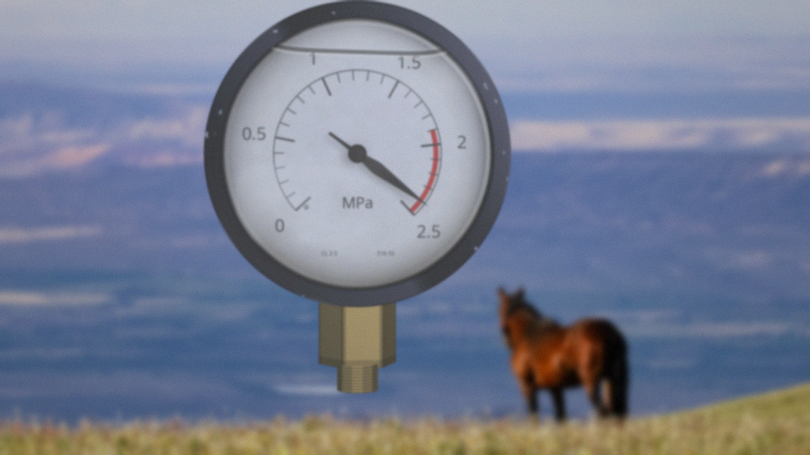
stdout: {"value": 2.4, "unit": "MPa"}
